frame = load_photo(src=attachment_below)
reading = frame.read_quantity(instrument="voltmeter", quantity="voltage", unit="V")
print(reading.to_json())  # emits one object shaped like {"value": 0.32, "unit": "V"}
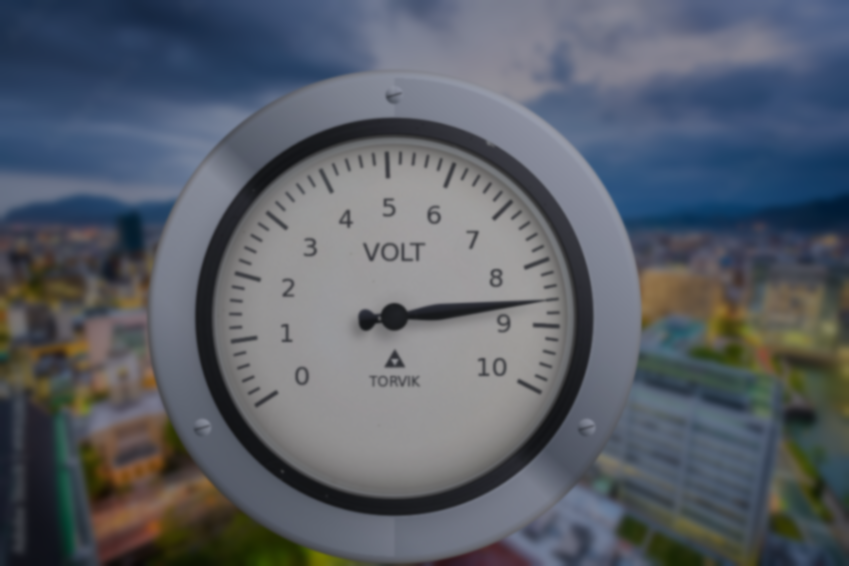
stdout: {"value": 8.6, "unit": "V"}
